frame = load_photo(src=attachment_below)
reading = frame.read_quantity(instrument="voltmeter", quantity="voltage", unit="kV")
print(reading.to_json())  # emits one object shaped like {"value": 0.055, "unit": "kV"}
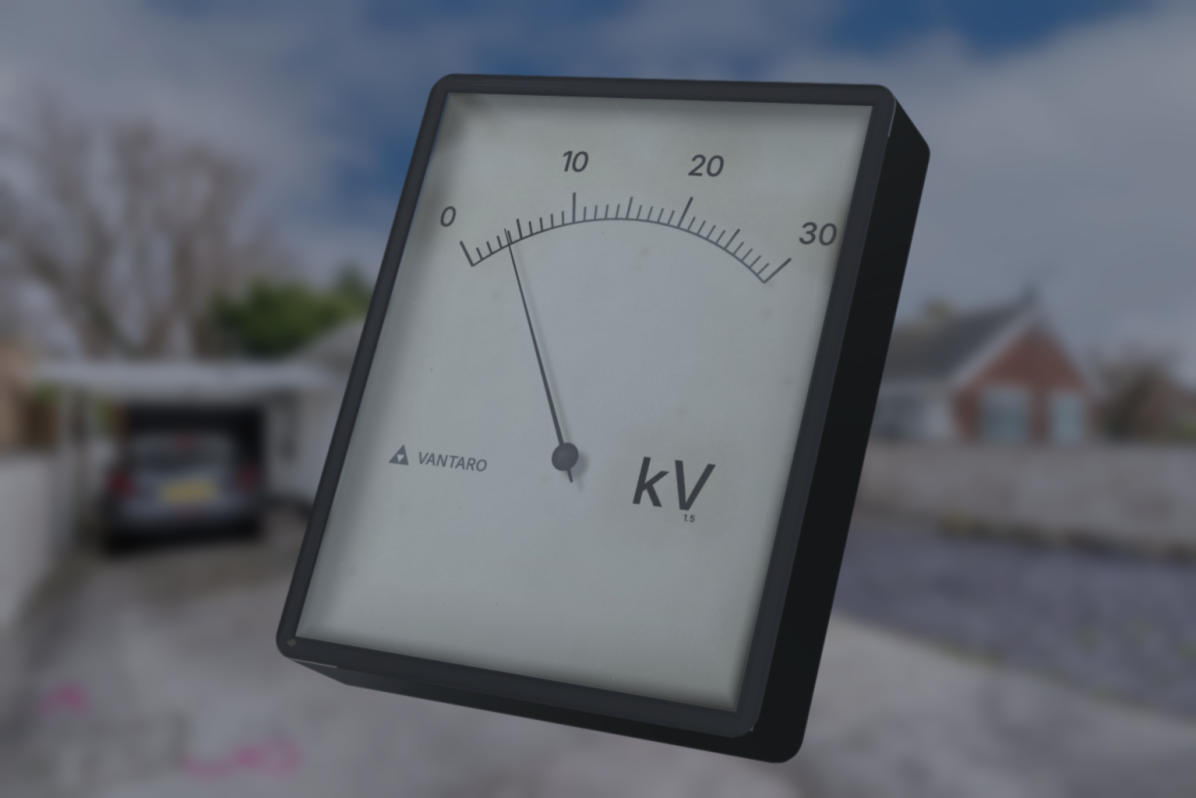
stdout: {"value": 4, "unit": "kV"}
